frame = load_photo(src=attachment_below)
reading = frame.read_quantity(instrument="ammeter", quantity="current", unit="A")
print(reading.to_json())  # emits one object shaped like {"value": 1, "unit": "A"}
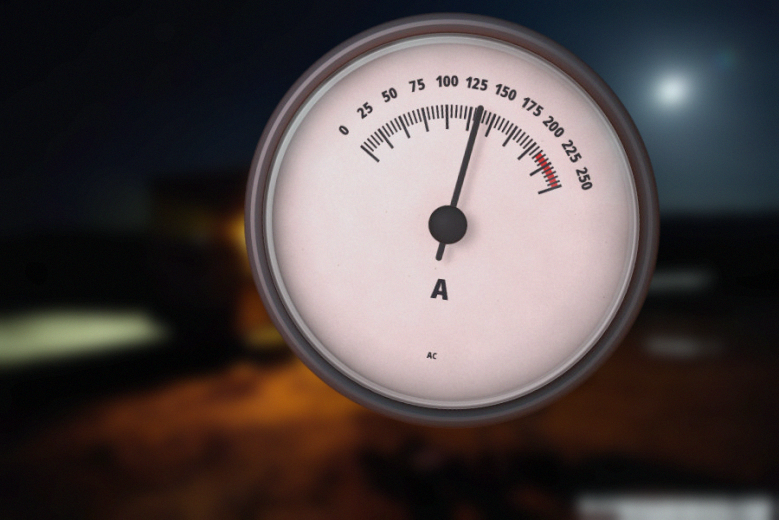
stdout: {"value": 135, "unit": "A"}
